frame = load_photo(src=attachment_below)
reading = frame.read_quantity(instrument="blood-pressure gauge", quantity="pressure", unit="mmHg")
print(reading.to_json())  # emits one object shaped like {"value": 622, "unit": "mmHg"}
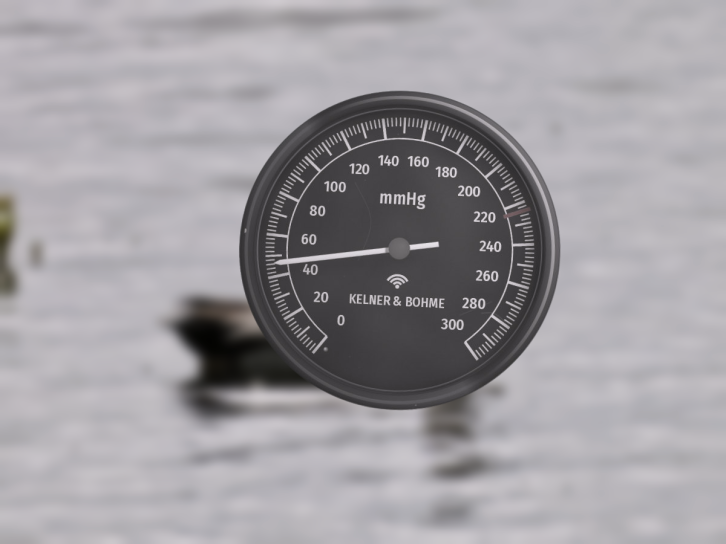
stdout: {"value": 46, "unit": "mmHg"}
